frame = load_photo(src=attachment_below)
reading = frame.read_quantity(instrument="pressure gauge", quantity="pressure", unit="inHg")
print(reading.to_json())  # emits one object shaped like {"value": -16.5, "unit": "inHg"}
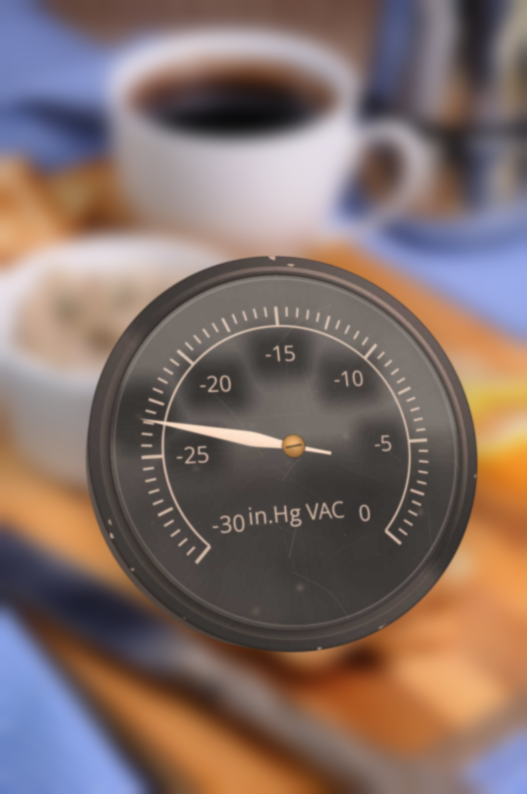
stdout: {"value": -23.5, "unit": "inHg"}
